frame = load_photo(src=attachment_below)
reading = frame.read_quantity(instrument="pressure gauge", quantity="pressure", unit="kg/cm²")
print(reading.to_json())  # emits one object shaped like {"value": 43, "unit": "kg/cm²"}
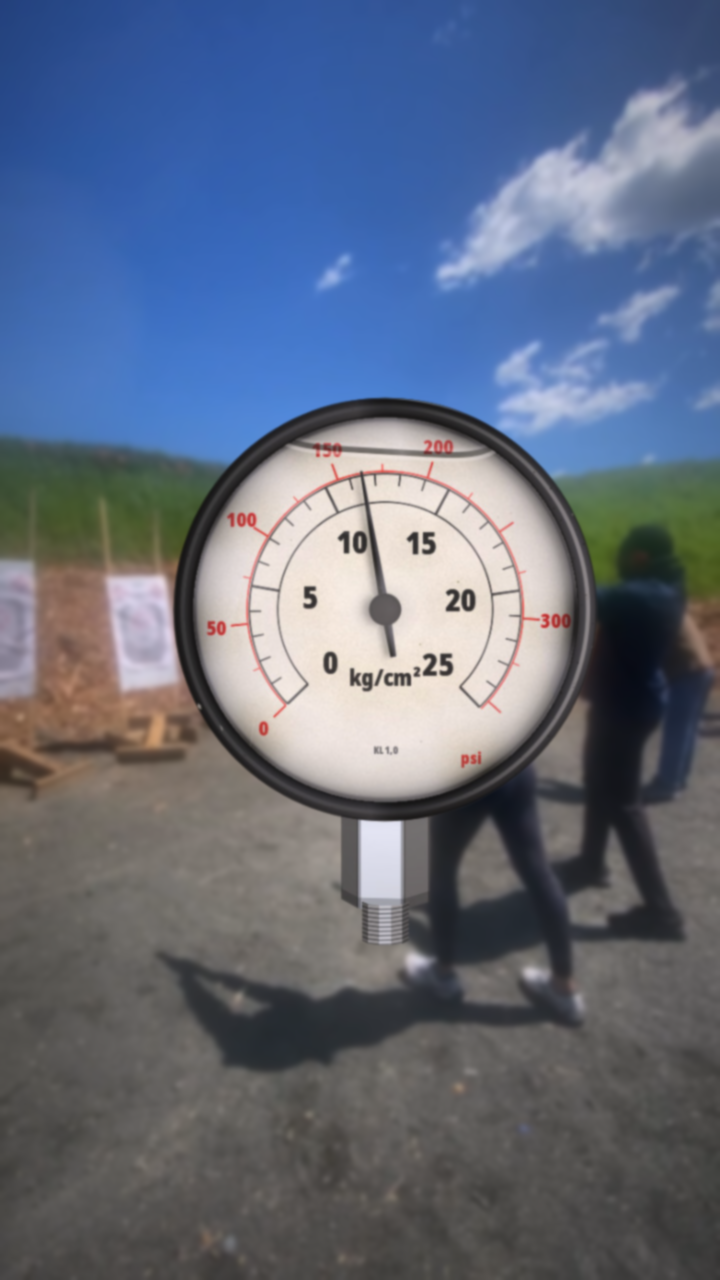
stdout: {"value": 11.5, "unit": "kg/cm²"}
